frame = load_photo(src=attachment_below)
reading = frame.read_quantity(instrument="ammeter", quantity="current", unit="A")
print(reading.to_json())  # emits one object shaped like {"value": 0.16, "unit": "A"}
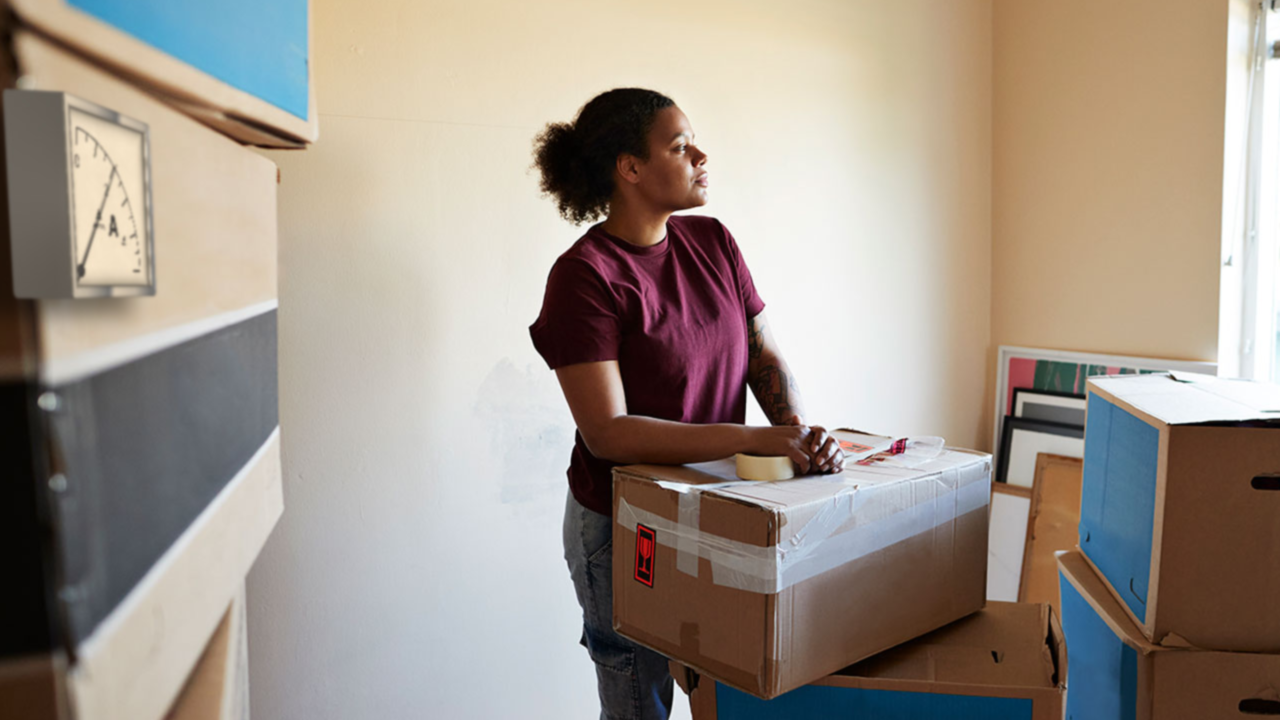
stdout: {"value": 2, "unit": "A"}
